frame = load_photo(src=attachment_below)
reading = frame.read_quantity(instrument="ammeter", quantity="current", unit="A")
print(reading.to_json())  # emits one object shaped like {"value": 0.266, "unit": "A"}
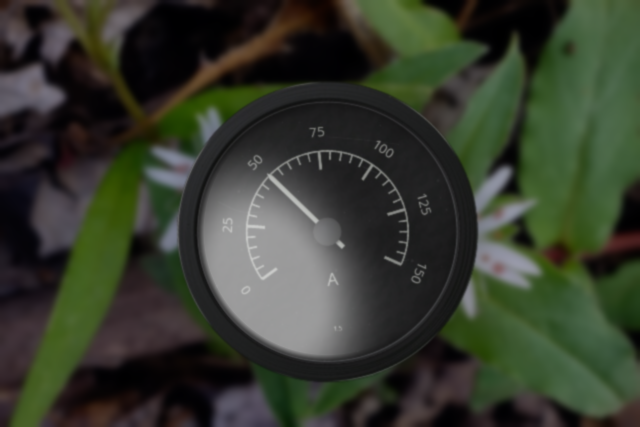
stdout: {"value": 50, "unit": "A"}
